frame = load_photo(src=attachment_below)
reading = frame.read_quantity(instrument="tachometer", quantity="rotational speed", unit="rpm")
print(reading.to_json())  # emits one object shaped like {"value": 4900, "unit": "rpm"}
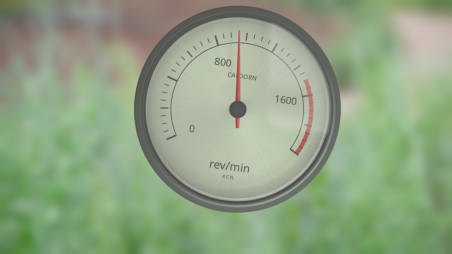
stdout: {"value": 950, "unit": "rpm"}
